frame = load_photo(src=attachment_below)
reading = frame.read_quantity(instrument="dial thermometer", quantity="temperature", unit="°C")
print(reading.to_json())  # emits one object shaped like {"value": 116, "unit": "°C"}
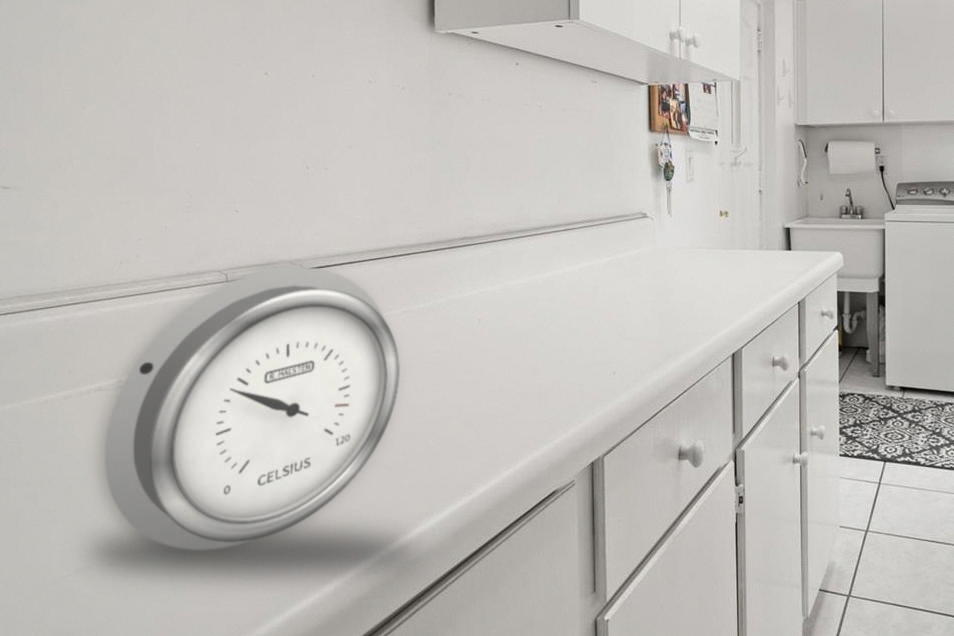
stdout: {"value": 36, "unit": "°C"}
